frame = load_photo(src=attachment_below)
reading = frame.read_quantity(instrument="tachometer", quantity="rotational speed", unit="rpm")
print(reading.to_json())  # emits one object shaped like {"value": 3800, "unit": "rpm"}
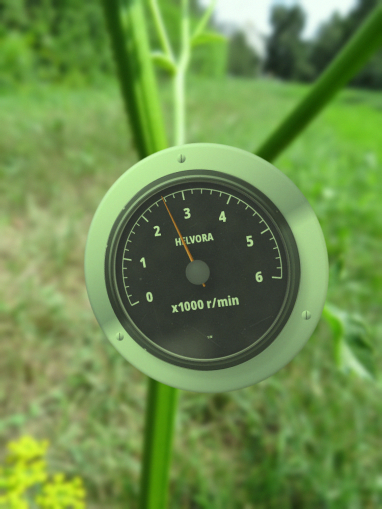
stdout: {"value": 2600, "unit": "rpm"}
